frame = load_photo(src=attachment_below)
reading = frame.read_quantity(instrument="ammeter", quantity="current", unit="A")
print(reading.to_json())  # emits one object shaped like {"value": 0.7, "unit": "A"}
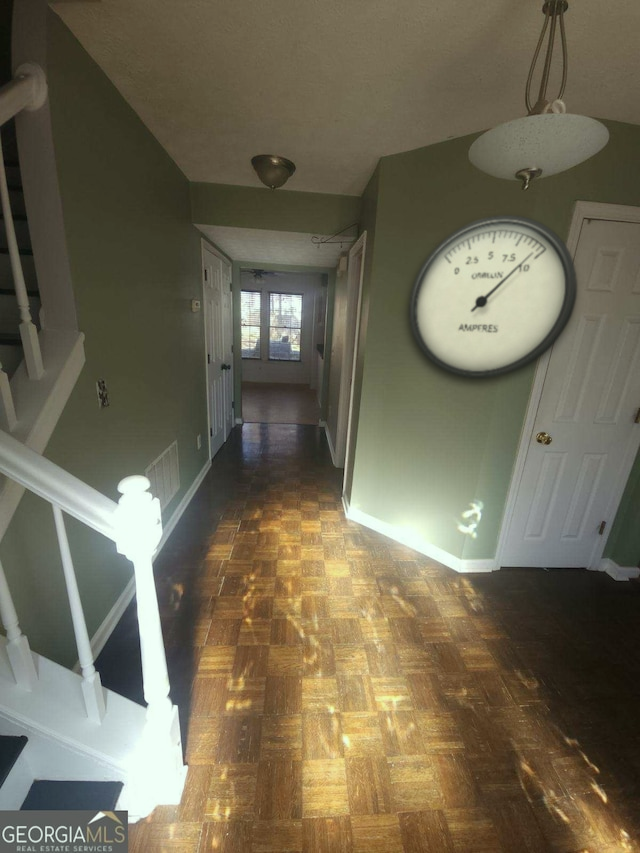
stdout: {"value": 9.5, "unit": "A"}
